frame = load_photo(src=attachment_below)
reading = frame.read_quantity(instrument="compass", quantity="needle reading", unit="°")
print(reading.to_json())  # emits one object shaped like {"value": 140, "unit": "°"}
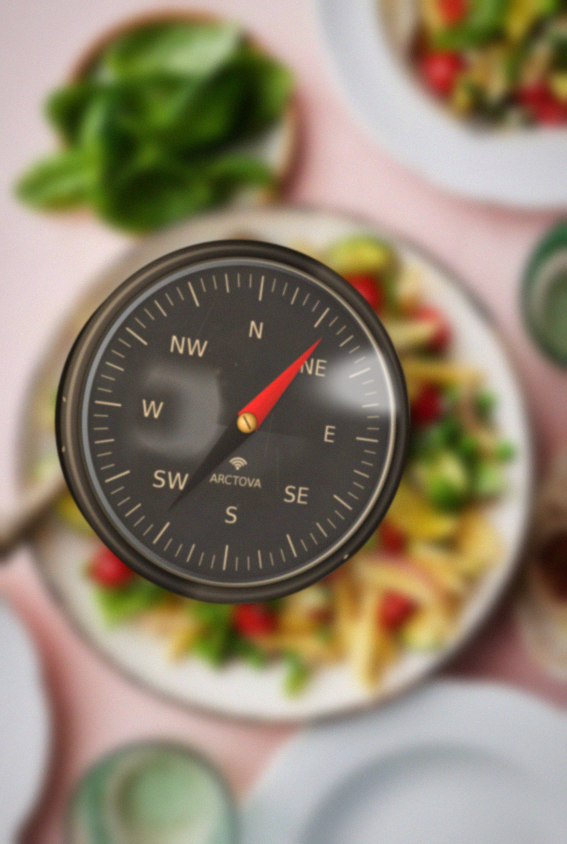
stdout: {"value": 35, "unit": "°"}
